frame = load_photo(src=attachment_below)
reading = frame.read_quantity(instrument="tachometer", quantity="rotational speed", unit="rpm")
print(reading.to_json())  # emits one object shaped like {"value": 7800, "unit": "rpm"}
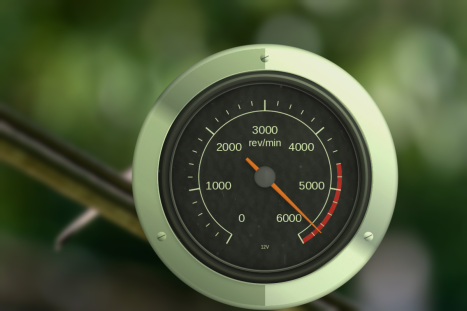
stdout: {"value": 5700, "unit": "rpm"}
